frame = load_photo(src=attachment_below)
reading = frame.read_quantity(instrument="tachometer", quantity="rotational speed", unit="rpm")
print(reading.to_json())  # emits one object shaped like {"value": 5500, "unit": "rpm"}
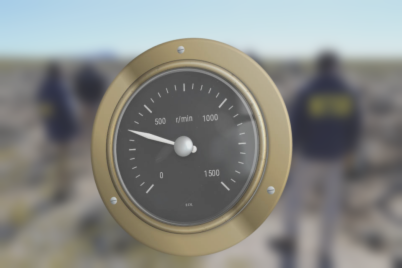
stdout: {"value": 350, "unit": "rpm"}
